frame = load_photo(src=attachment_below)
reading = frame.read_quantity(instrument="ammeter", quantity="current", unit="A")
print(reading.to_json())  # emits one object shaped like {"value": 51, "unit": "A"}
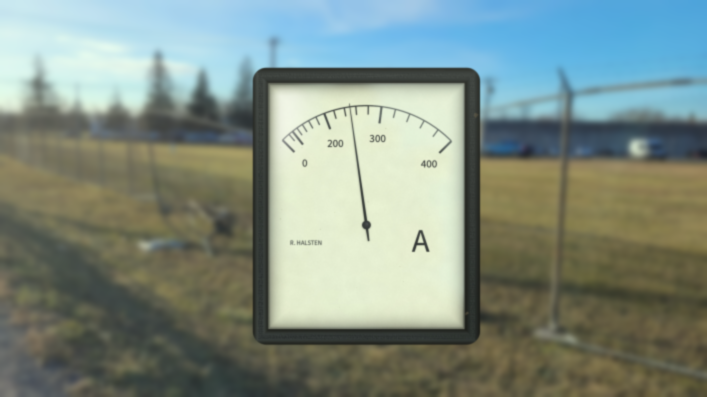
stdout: {"value": 250, "unit": "A"}
